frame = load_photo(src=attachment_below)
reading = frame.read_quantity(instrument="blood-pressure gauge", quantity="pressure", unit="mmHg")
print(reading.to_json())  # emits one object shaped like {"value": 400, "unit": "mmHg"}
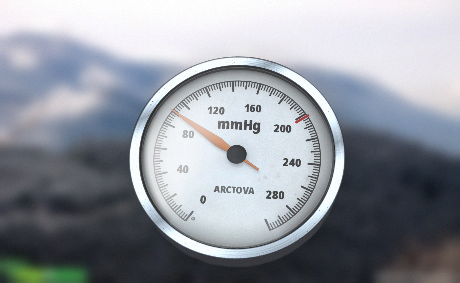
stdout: {"value": 90, "unit": "mmHg"}
